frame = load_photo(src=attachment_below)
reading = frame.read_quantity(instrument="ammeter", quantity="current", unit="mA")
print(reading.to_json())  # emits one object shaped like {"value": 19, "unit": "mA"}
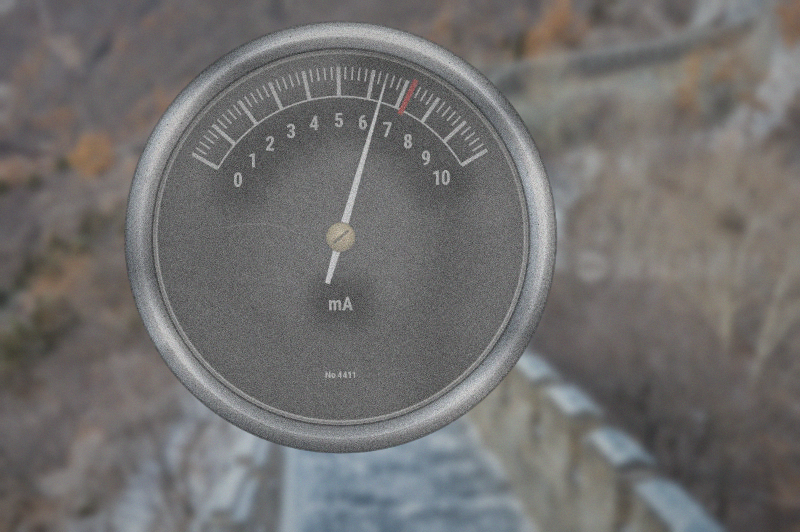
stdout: {"value": 6.4, "unit": "mA"}
